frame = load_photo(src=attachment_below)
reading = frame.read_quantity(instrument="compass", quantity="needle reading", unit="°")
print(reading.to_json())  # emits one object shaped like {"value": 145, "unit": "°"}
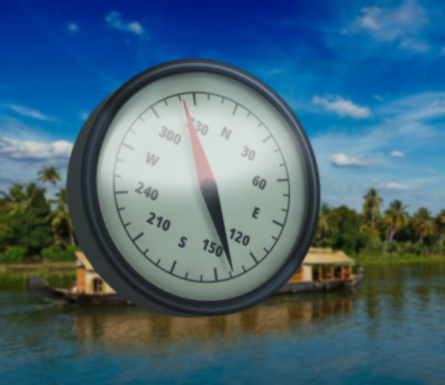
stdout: {"value": 320, "unit": "°"}
